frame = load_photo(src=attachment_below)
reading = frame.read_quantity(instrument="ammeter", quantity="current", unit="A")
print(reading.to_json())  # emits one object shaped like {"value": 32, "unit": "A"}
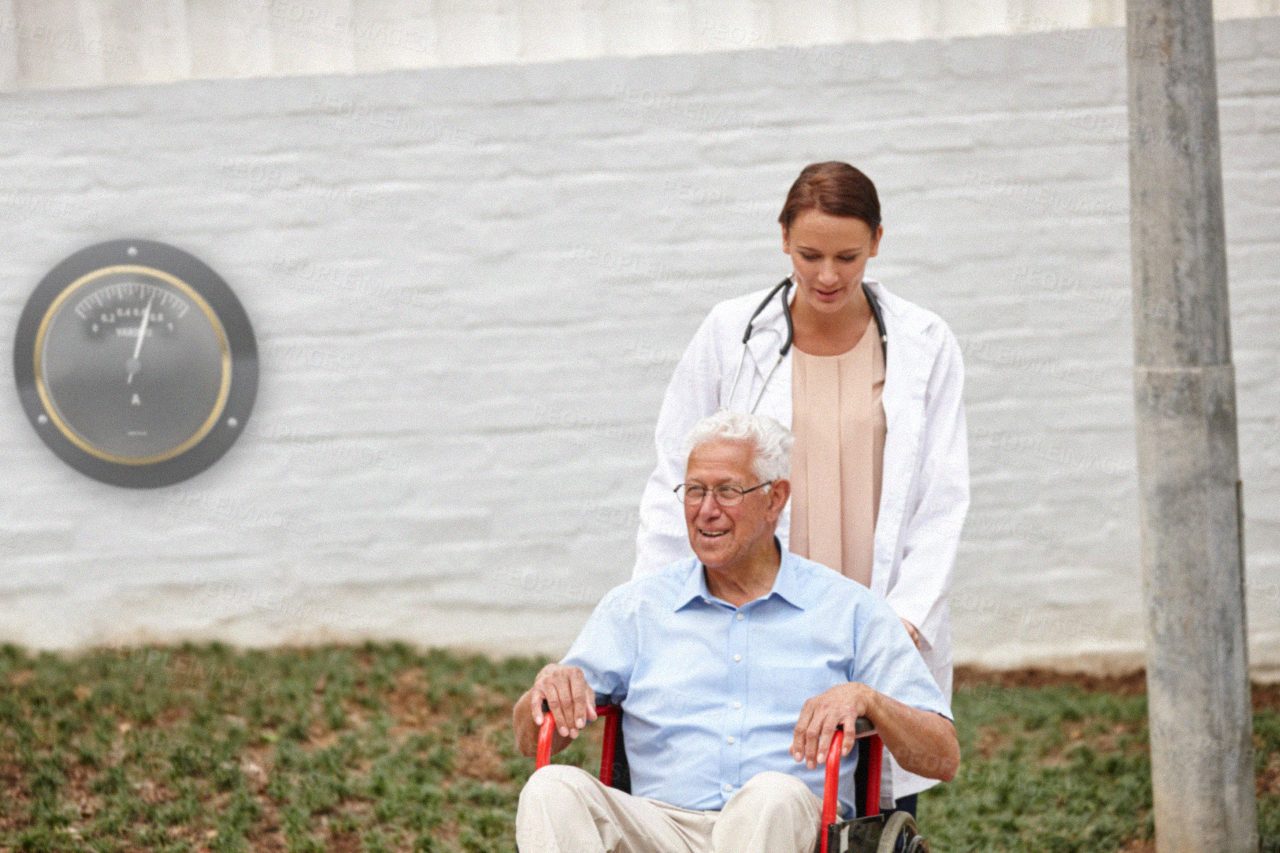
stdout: {"value": 0.7, "unit": "A"}
